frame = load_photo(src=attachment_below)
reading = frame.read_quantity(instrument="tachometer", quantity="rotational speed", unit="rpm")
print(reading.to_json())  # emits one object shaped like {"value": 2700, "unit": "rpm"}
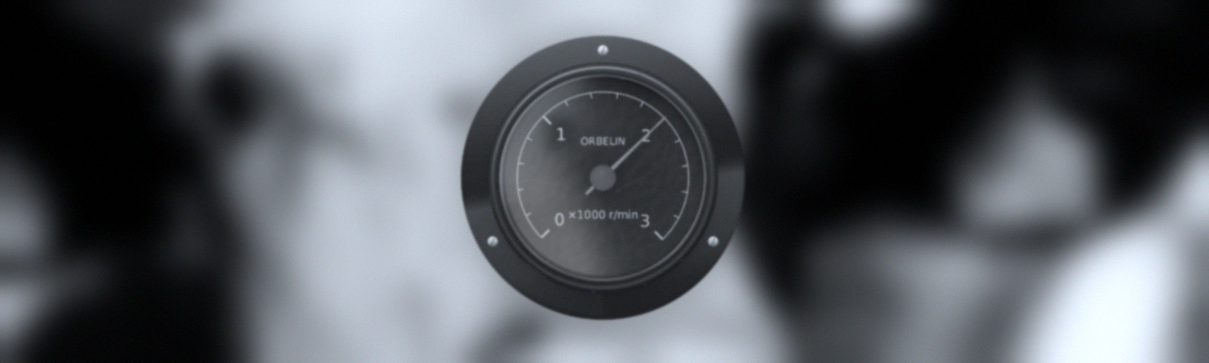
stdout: {"value": 2000, "unit": "rpm"}
